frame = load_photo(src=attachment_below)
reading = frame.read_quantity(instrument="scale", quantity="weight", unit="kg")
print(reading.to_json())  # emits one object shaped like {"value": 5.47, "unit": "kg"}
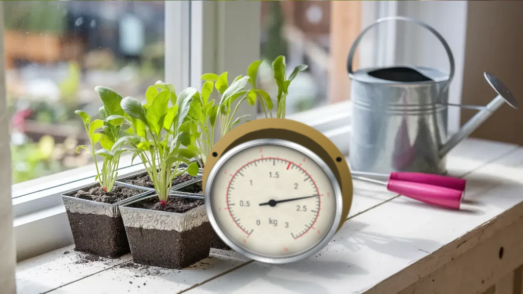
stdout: {"value": 2.25, "unit": "kg"}
